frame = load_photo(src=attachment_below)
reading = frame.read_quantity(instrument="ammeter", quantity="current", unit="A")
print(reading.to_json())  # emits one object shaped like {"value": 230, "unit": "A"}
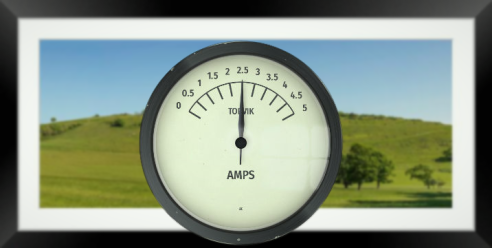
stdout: {"value": 2.5, "unit": "A"}
